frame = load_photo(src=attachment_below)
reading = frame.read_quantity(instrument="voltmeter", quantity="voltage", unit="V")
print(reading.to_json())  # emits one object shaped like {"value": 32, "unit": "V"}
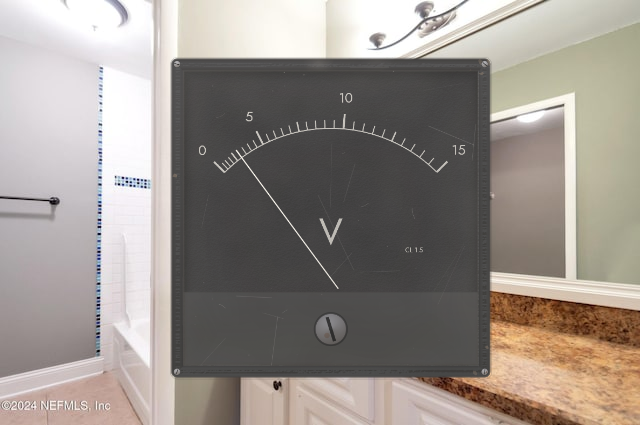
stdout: {"value": 3, "unit": "V"}
